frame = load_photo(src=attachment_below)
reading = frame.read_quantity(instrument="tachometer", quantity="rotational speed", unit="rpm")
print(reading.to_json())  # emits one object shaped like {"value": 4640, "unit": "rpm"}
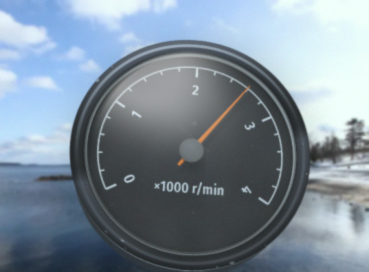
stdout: {"value": 2600, "unit": "rpm"}
